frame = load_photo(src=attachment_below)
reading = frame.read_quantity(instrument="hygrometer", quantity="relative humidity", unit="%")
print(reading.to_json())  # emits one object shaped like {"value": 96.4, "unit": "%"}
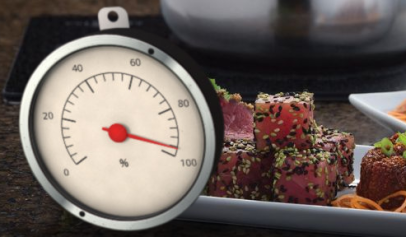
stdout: {"value": 96, "unit": "%"}
